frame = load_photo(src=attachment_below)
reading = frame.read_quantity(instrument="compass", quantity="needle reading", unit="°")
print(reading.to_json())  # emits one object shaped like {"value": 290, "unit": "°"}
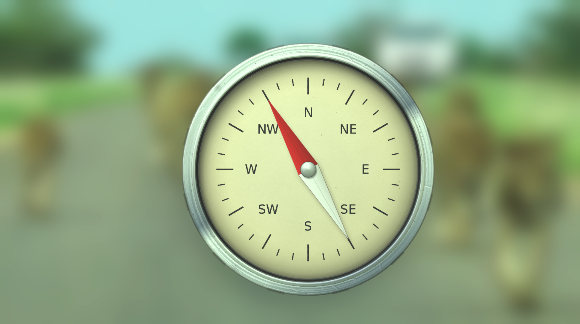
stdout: {"value": 330, "unit": "°"}
